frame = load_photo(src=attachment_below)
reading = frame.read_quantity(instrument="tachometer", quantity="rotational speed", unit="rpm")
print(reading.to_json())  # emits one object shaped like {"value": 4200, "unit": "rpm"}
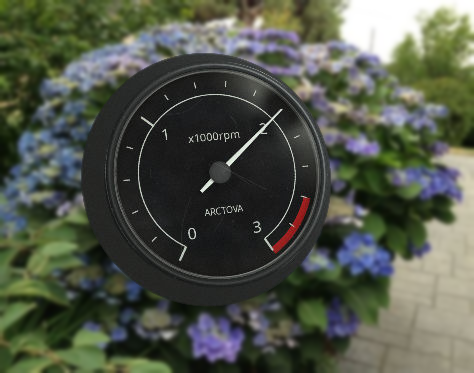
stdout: {"value": 2000, "unit": "rpm"}
